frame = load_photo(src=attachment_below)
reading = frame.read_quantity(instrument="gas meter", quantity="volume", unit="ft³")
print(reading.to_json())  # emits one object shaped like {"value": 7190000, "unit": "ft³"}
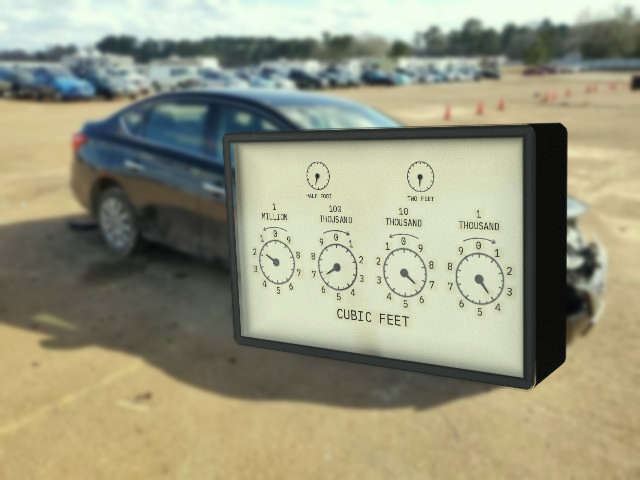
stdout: {"value": 166400, "unit": "ft³"}
